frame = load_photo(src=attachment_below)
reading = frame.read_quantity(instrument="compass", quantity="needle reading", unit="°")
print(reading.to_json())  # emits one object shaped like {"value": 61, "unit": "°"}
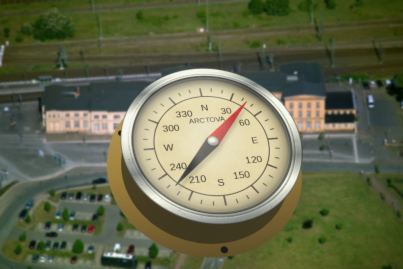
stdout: {"value": 45, "unit": "°"}
